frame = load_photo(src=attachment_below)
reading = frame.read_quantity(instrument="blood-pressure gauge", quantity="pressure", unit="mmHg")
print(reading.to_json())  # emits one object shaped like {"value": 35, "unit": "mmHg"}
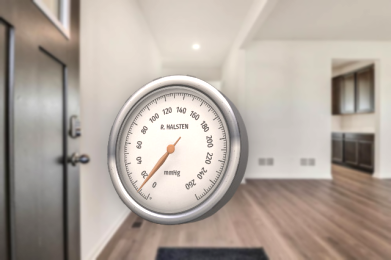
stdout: {"value": 10, "unit": "mmHg"}
